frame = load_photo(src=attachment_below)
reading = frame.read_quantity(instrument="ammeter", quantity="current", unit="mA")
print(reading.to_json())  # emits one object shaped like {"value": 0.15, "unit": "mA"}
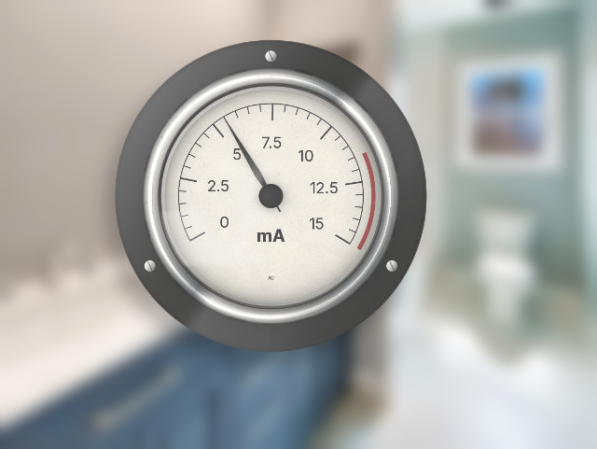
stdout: {"value": 5.5, "unit": "mA"}
